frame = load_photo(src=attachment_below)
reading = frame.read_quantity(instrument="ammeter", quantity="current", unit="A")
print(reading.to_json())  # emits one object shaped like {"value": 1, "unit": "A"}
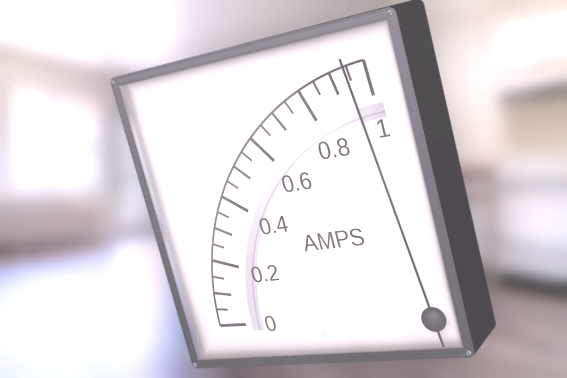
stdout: {"value": 0.95, "unit": "A"}
